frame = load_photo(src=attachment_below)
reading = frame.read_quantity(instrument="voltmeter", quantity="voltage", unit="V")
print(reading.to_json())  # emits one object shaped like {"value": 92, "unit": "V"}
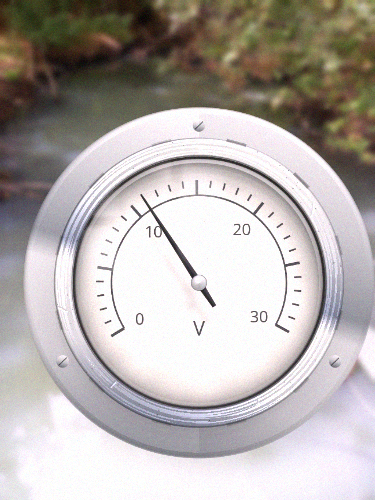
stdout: {"value": 11, "unit": "V"}
